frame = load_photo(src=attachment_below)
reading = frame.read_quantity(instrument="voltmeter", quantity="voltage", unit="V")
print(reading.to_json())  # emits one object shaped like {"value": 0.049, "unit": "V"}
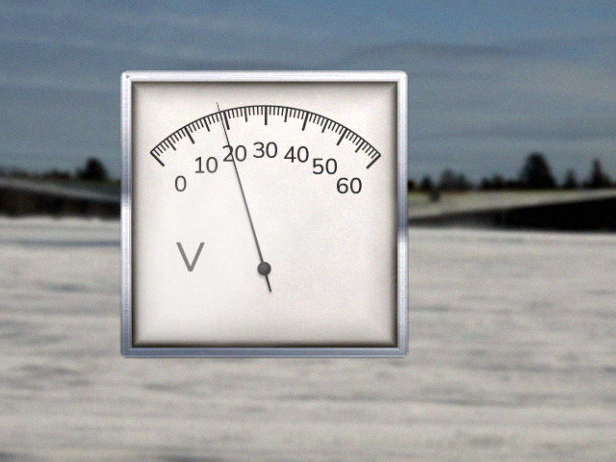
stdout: {"value": 19, "unit": "V"}
